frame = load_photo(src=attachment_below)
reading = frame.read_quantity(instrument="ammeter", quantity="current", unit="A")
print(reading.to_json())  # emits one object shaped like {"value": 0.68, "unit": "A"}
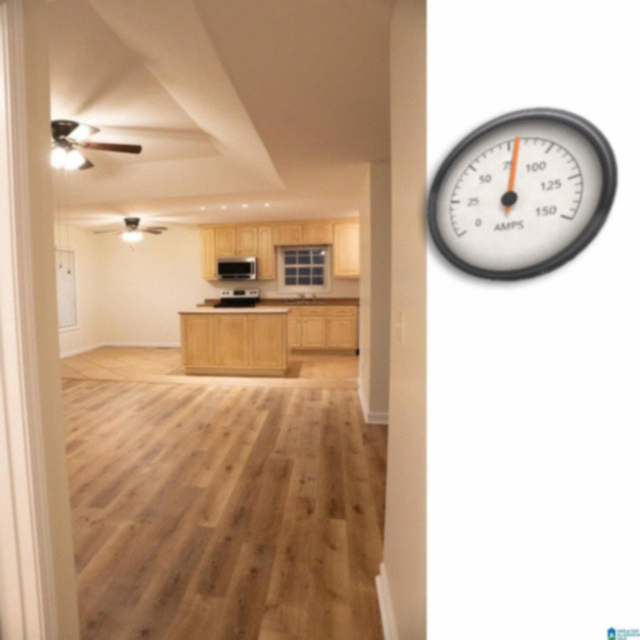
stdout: {"value": 80, "unit": "A"}
